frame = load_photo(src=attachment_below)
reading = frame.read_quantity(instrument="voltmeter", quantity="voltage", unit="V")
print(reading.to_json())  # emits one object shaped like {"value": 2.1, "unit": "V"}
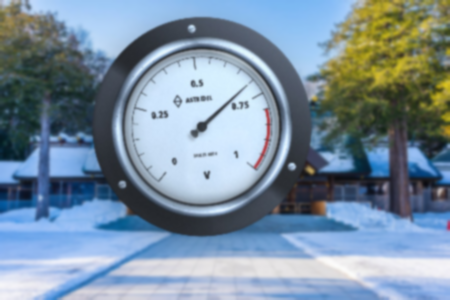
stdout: {"value": 0.7, "unit": "V"}
